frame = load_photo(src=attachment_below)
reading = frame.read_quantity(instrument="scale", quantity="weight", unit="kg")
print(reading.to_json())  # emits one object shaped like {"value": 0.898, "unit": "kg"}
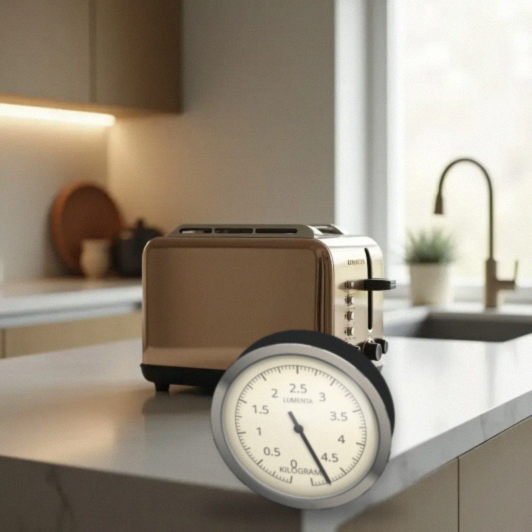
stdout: {"value": 4.75, "unit": "kg"}
